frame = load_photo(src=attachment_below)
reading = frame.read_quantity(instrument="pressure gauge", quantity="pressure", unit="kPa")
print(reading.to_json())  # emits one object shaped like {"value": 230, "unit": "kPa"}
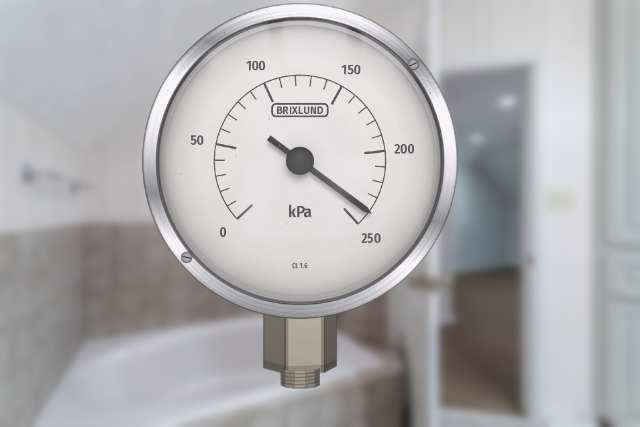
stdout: {"value": 240, "unit": "kPa"}
